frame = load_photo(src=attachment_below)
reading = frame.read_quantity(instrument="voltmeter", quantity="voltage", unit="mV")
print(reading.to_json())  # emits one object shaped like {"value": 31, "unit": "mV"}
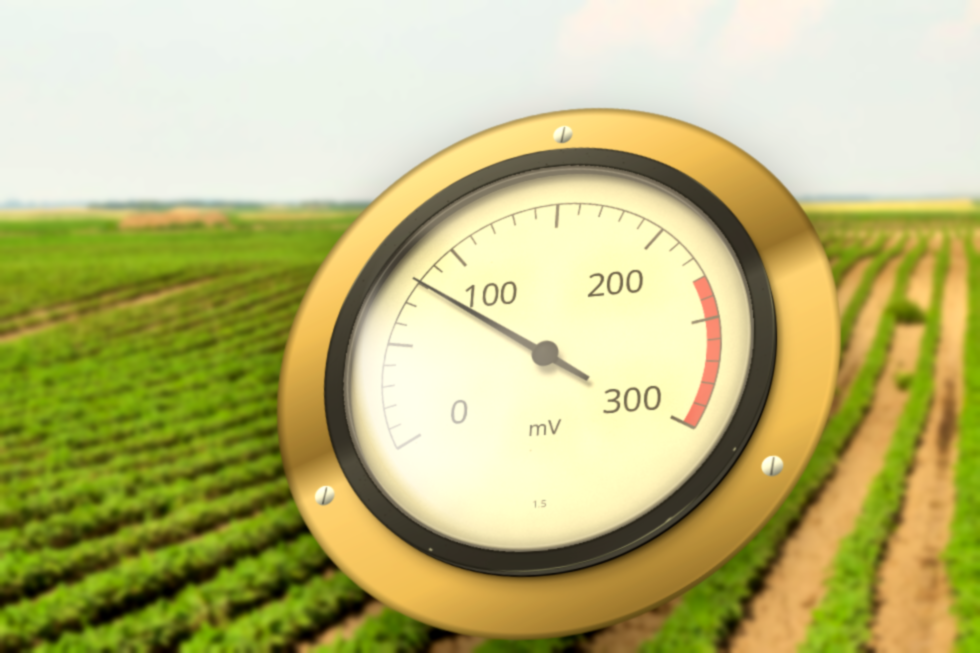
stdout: {"value": 80, "unit": "mV"}
